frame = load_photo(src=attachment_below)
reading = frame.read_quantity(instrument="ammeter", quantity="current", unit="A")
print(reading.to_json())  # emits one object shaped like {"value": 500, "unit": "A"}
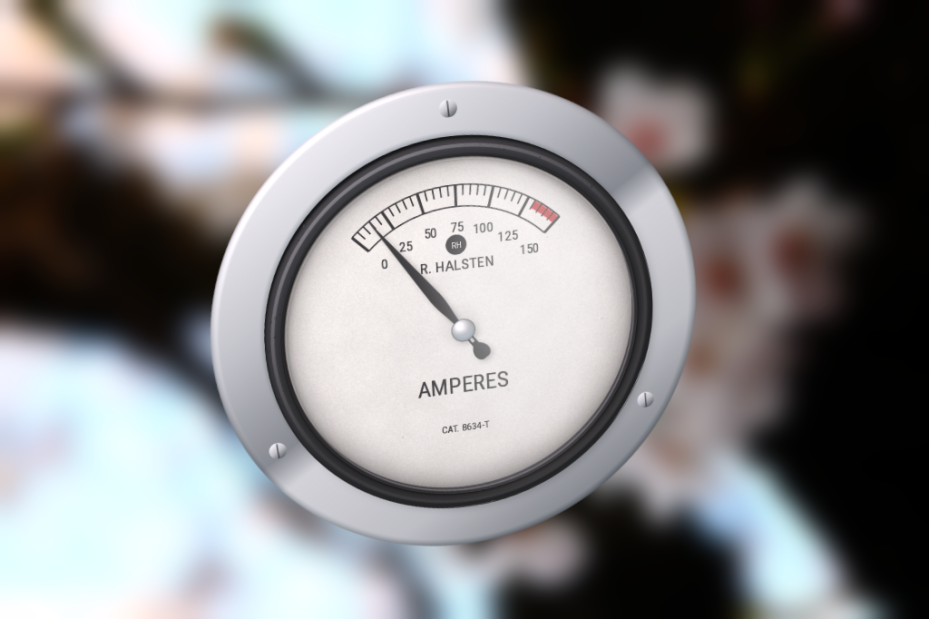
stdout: {"value": 15, "unit": "A"}
